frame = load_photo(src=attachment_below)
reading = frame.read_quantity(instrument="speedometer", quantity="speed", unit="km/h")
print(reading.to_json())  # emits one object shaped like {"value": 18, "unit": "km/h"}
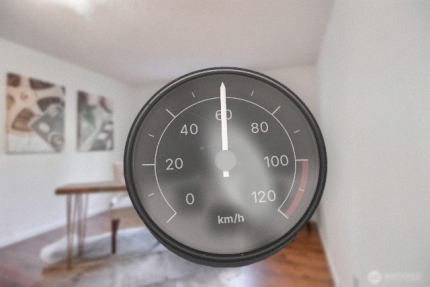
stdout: {"value": 60, "unit": "km/h"}
